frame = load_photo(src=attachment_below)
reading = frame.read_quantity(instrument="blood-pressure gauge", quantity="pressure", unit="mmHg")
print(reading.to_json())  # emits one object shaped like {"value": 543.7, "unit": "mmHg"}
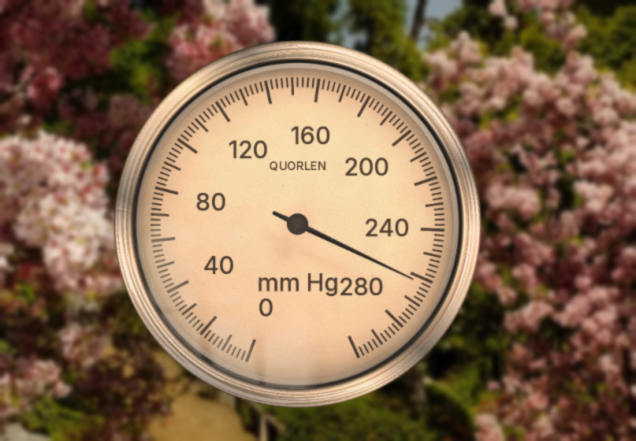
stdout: {"value": 262, "unit": "mmHg"}
